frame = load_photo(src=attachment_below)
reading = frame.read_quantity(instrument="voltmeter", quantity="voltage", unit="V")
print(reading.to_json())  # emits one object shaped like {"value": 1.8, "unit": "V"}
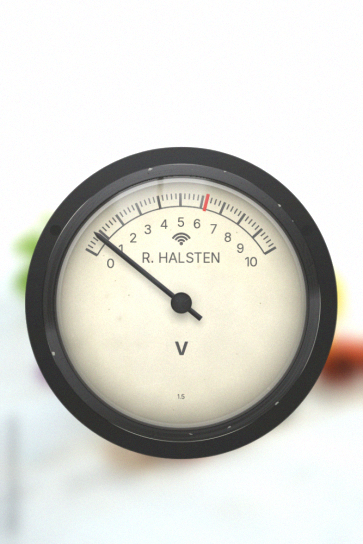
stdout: {"value": 0.8, "unit": "V"}
